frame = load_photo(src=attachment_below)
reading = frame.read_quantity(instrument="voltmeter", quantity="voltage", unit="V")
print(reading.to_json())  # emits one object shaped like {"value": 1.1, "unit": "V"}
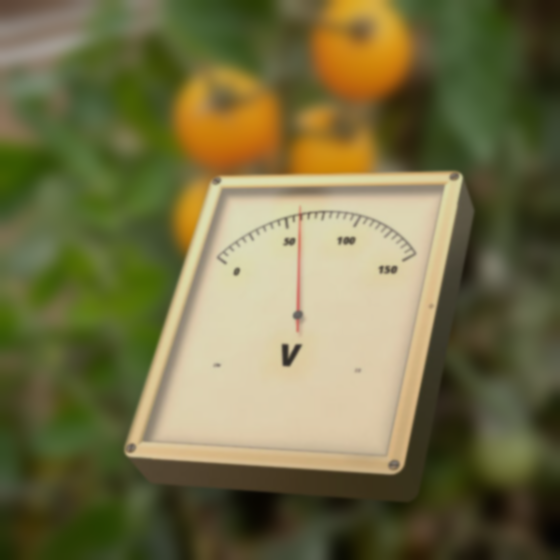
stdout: {"value": 60, "unit": "V"}
